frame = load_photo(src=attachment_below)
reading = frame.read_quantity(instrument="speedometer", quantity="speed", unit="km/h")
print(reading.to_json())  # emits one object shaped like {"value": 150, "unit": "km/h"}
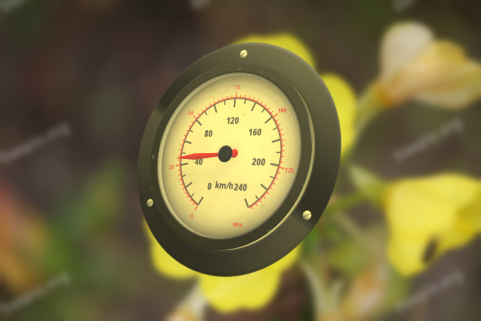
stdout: {"value": 45, "unit": "km/h"}
